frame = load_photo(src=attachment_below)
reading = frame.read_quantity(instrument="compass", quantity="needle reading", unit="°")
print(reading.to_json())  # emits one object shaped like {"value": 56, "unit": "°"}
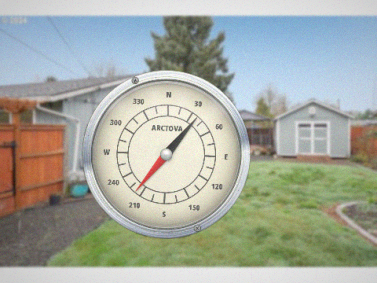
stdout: {"value": 217.5, "unit": "°"}
